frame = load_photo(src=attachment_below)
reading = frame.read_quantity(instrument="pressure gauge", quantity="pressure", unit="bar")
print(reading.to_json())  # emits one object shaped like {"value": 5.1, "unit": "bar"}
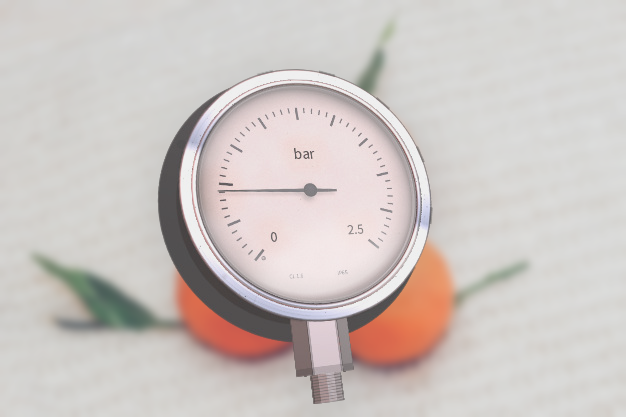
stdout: {"value": 0.45, "unit": "bar"}
